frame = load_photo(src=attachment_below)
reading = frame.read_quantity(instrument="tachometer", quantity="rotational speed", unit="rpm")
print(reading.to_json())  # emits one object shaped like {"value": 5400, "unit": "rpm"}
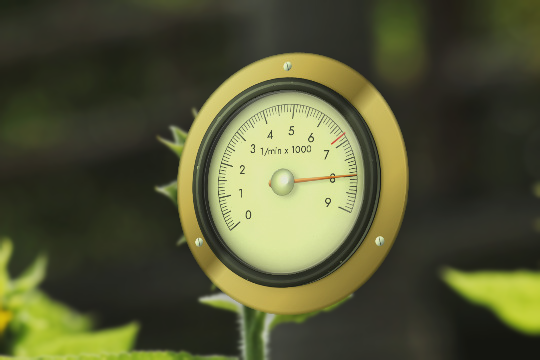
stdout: {"value": 8000, "unit": "rpm"}
